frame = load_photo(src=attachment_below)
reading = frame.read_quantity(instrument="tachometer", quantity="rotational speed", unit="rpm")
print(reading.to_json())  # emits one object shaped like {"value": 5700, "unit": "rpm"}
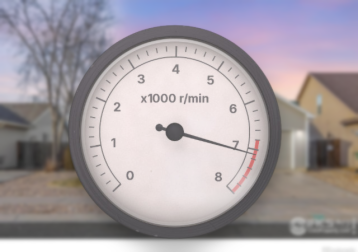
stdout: {"value": 7100, "unit": "rpm"}
